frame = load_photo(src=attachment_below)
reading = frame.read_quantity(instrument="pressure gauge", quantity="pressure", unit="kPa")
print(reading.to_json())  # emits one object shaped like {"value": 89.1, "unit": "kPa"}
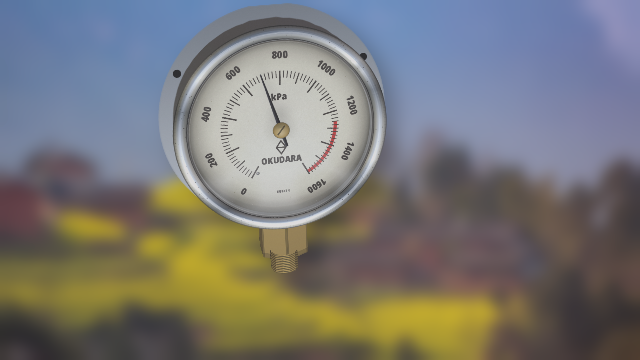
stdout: {"value": 700, "unit": "kPa"}
